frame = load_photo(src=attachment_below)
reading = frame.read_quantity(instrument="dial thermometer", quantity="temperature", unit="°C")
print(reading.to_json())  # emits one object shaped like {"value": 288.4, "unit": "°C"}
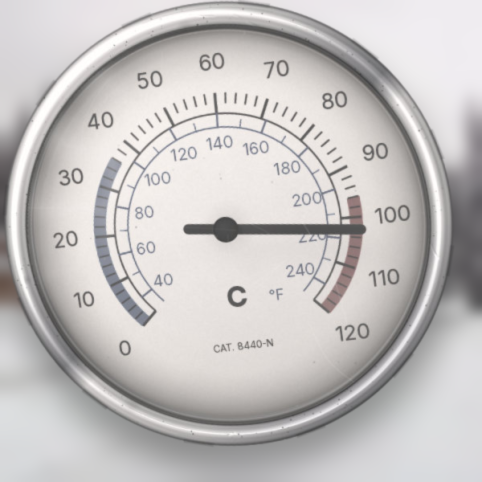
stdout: {"value": 102, "unit": "°C"}
